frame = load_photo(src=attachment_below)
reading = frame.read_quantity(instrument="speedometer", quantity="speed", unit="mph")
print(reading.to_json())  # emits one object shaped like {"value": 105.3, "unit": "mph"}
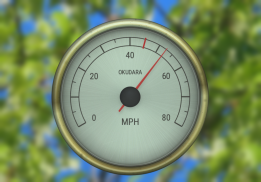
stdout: {"value": 52.5, "unit": "mph"}
